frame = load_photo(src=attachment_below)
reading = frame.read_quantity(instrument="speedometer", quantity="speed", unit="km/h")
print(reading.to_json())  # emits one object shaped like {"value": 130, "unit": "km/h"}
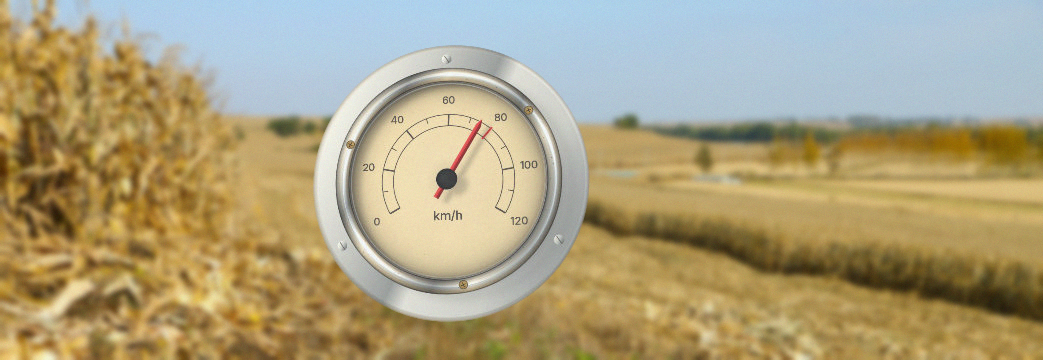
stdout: {"value": 75, "unit": "km/h"}
